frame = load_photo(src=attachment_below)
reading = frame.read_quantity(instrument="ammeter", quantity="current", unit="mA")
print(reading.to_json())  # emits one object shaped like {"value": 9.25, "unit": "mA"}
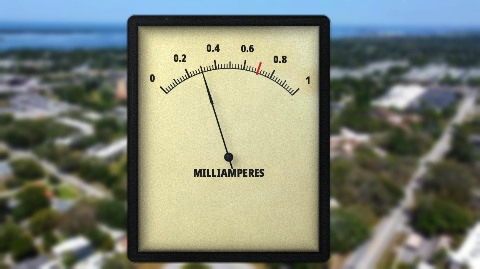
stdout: {"value": 0.3, "unit": "mA"}
